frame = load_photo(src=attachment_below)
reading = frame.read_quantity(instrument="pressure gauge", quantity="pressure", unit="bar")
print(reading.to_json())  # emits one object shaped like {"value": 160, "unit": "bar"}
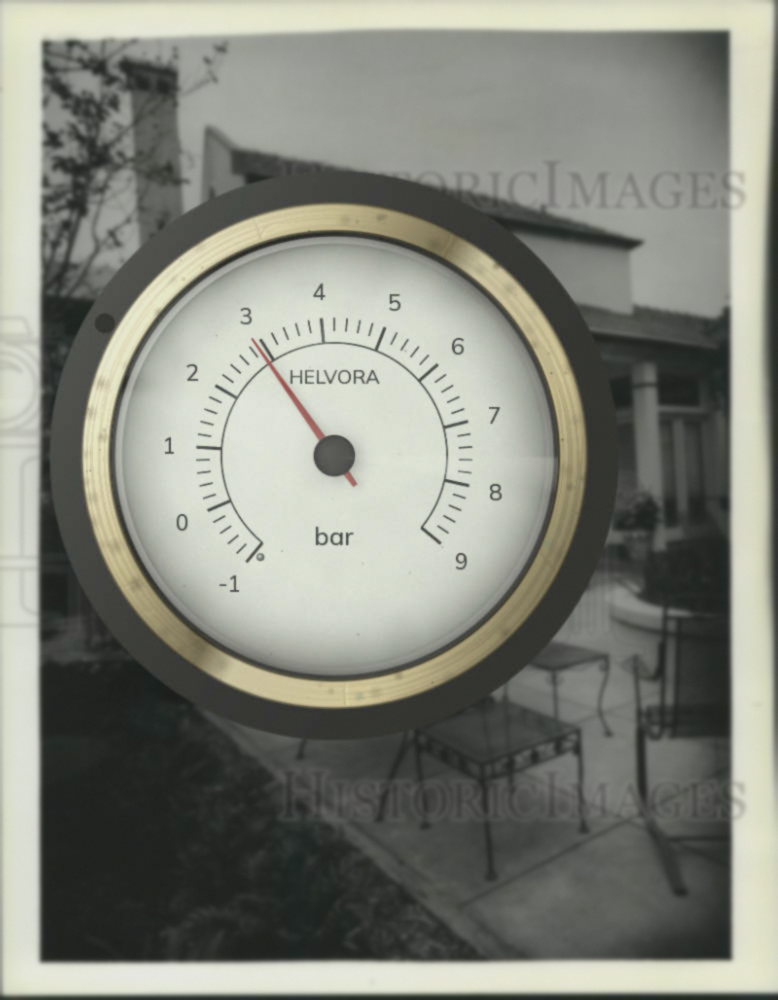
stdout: {"value": 2.9, "unit": "bar"}
